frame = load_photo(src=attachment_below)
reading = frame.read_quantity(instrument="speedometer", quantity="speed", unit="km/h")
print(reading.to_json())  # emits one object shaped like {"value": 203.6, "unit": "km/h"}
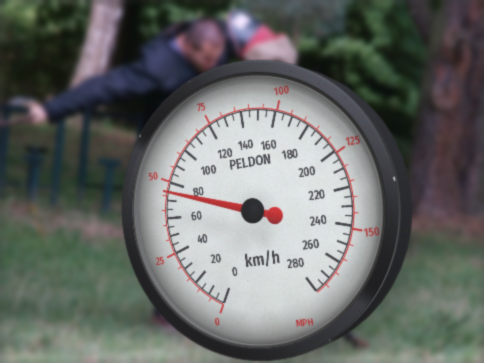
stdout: {"value": 75, "unit": "km/h"}
